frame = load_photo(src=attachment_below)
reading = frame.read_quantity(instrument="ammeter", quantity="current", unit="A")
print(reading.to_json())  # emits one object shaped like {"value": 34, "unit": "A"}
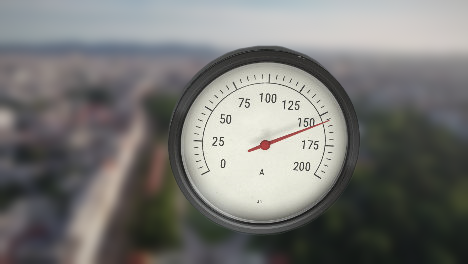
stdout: {"value": 155, "unit": "A"}
